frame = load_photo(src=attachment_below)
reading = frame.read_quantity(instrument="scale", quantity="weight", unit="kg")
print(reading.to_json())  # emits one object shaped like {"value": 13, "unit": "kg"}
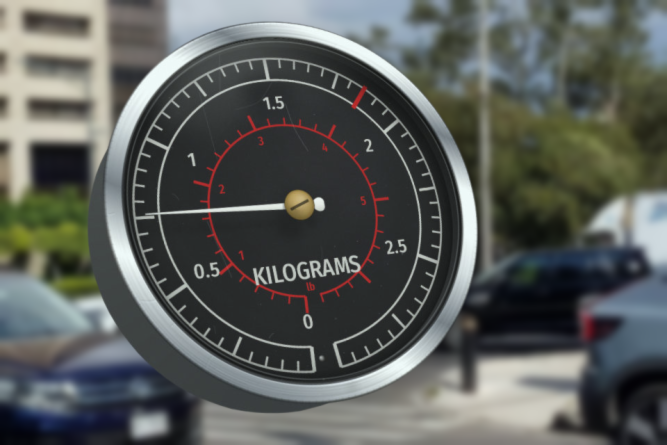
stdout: {"value": 0.75, "unit": "kg"}
